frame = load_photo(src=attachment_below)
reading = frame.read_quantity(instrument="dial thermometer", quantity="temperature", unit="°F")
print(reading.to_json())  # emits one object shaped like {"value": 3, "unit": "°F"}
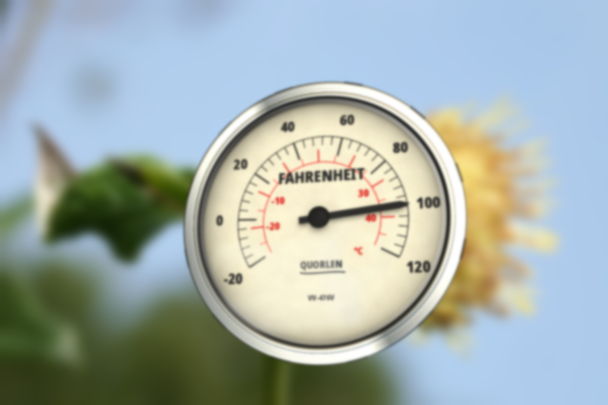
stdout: {"value": 100, "unit": "°F"}
